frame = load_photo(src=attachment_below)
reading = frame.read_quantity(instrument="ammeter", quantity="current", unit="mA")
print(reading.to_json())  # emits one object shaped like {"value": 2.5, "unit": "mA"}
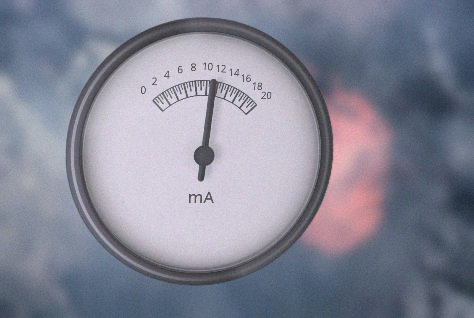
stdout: {"value": 11, "unit": "mA"}
